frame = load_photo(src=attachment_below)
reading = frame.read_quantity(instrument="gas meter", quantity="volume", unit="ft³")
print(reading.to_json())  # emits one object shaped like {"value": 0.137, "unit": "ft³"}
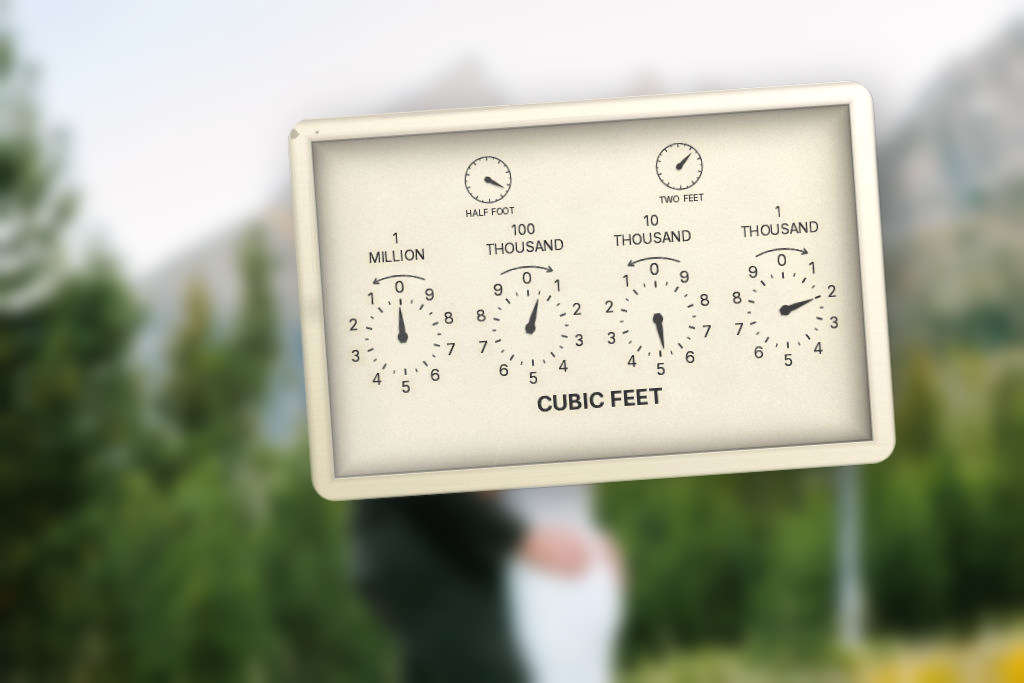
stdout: {"value": 5200, "unit": "ft³"}
